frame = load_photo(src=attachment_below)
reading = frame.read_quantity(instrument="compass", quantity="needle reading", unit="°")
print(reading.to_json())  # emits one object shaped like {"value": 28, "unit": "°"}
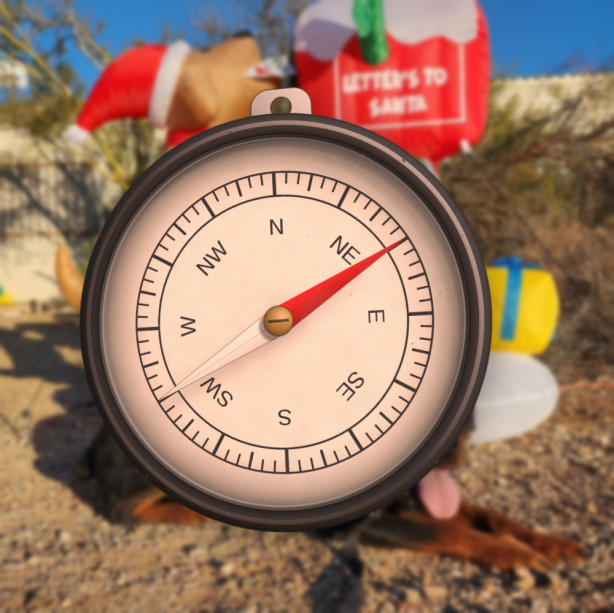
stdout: {"value": 60, "unit": "°"}
